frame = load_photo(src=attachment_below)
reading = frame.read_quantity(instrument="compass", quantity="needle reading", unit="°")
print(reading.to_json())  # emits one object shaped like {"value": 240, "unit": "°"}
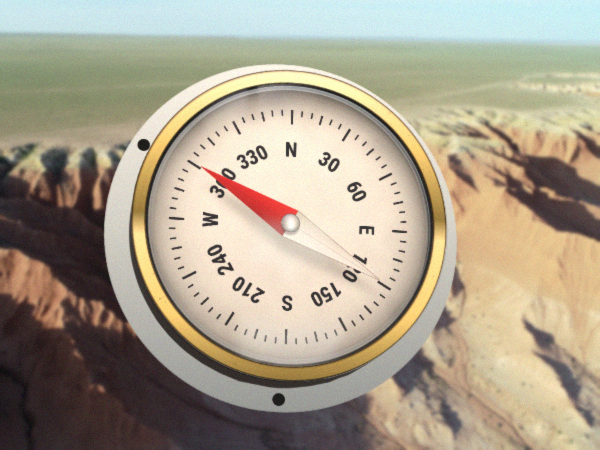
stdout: {"value": 300, "unit": "°"}
